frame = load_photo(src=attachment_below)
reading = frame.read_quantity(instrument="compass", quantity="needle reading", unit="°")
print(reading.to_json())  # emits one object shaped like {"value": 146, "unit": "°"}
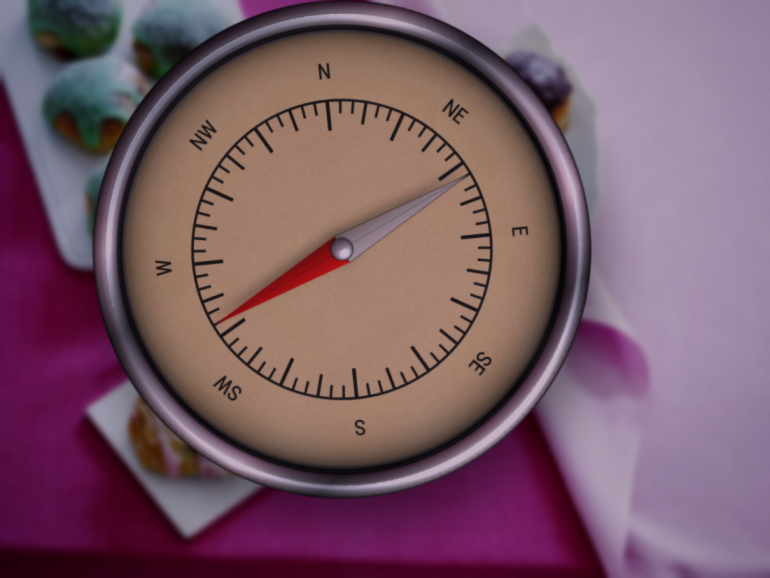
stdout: {"value": 245, "unit": "°"}
